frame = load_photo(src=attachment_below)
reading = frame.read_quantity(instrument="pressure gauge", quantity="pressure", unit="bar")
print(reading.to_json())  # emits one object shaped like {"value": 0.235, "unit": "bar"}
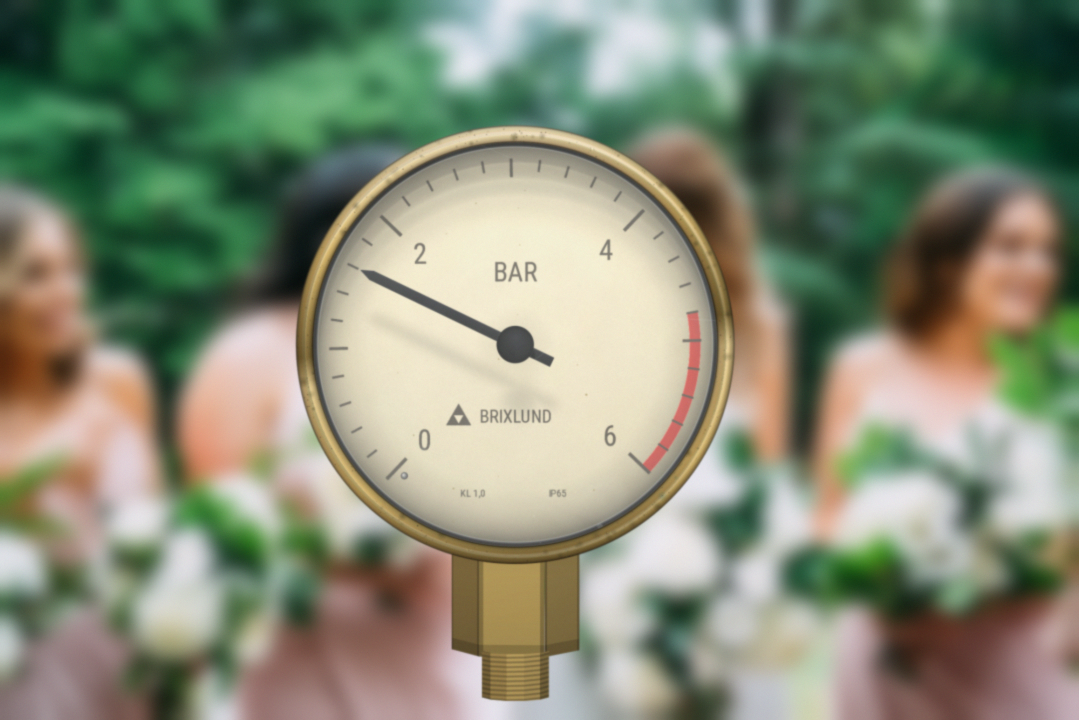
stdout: {"value": 1.6, "unit": "bar"}
